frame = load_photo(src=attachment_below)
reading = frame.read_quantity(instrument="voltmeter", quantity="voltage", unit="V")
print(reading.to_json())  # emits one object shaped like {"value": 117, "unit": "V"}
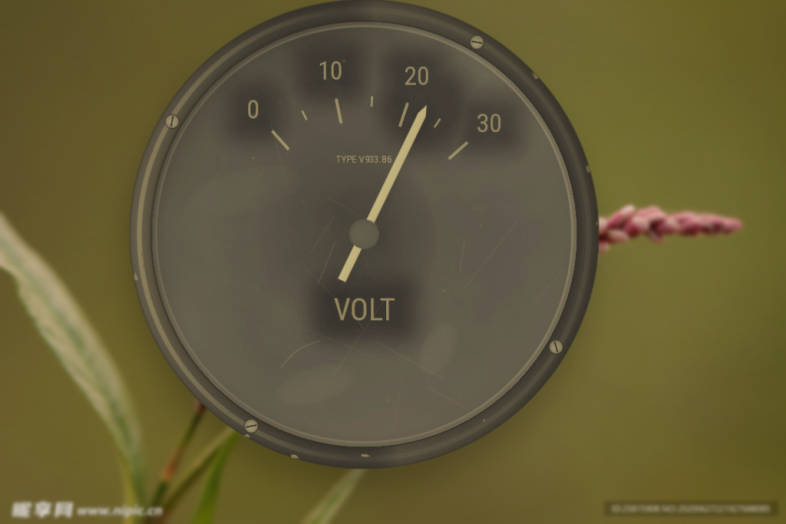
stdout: {"value": 22.5, "unit": "V"}
